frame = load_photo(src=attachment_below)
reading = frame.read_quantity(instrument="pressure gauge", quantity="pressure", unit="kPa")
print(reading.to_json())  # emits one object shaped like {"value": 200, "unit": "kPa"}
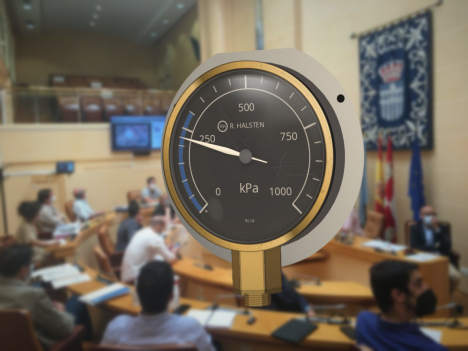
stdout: {"value": 225, "unit": "kPa"}
